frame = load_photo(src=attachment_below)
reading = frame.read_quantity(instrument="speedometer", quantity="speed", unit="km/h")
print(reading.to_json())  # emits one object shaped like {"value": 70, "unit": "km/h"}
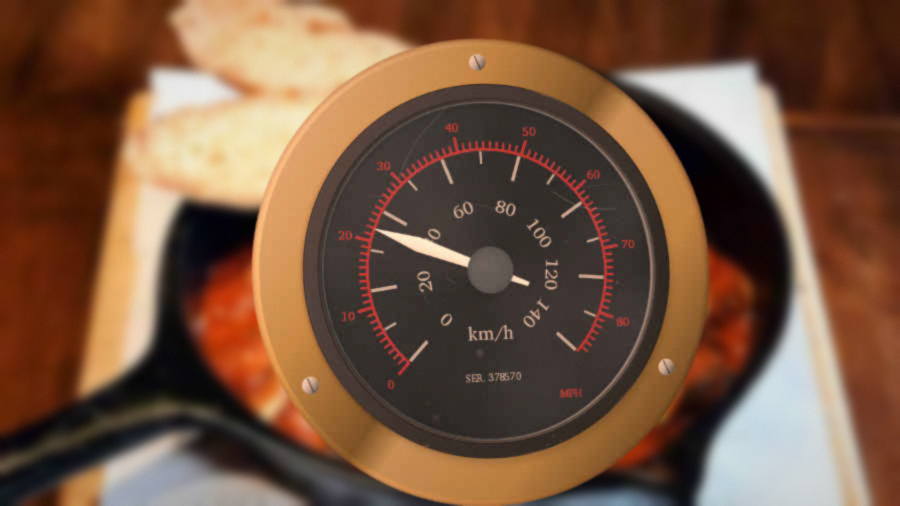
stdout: {"value": 35, "unit": "km/h"}
